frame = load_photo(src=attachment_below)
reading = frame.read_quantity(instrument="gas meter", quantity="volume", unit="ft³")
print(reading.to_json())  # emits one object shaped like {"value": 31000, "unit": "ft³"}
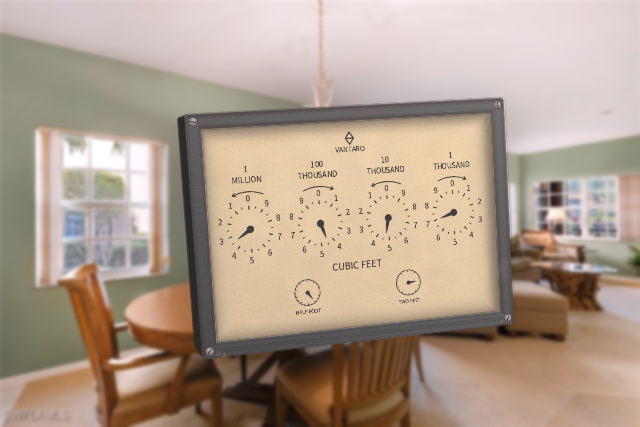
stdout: {"value": 344700, "unit": "ft³"}
